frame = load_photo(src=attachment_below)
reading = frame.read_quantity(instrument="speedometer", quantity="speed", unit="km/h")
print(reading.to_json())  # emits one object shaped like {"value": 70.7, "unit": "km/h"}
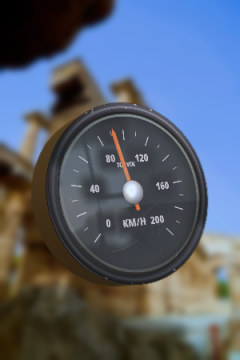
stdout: {"value": 90, "unit": "km/h"}
